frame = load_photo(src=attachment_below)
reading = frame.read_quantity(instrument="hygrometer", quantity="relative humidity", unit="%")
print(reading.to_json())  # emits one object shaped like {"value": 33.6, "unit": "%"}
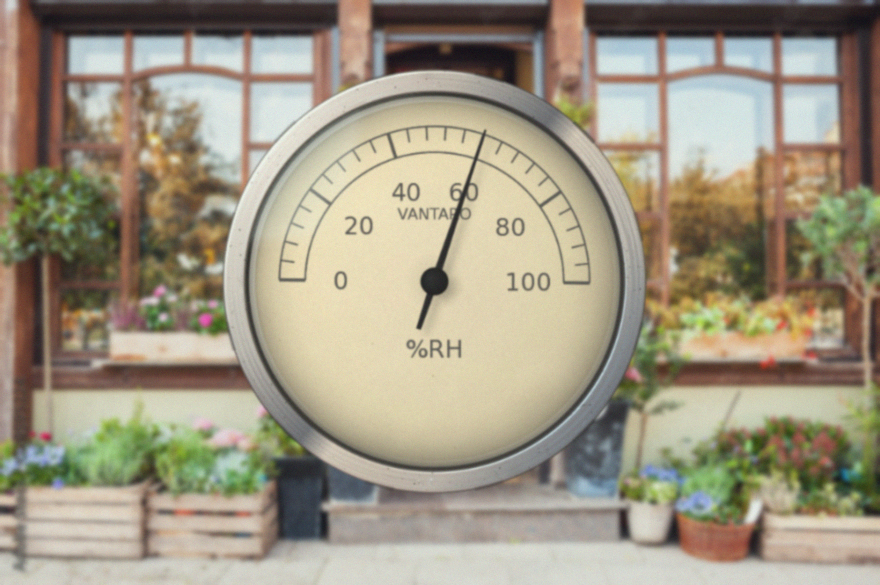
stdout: {"value": 60, "unit": "%"}
